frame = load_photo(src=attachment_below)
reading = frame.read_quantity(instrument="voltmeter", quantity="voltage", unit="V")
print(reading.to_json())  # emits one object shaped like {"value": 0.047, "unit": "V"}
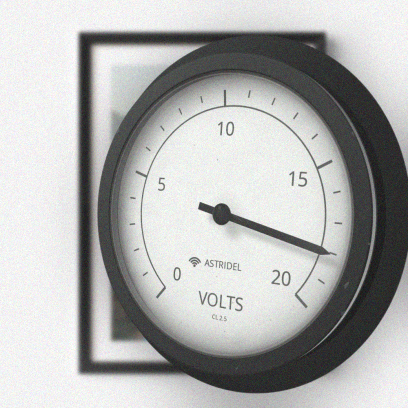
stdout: {"value": 18, "unit": "V"}
